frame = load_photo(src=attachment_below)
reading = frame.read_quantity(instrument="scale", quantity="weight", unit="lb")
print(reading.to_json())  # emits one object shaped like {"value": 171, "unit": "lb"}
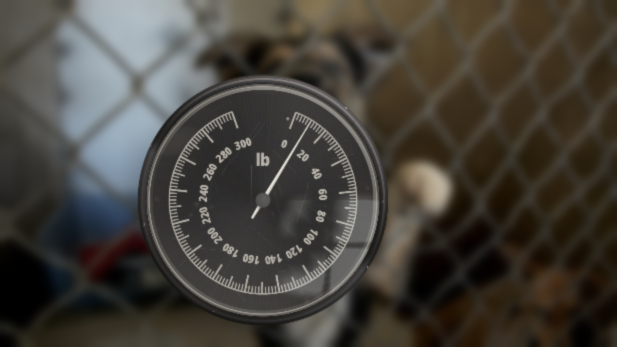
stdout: {"value": 10, "unit": "lb"}
